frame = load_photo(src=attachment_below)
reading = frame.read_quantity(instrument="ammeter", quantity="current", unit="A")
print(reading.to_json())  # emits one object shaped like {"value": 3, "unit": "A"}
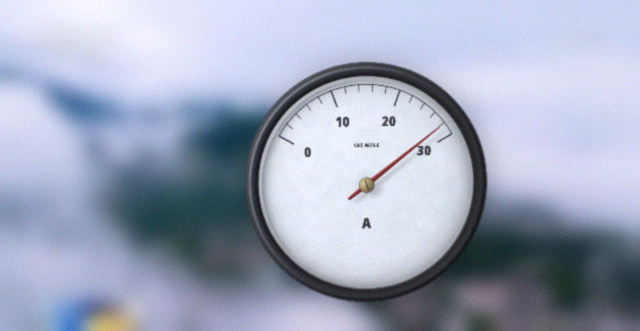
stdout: {"value": 28, "unit": "A"}
